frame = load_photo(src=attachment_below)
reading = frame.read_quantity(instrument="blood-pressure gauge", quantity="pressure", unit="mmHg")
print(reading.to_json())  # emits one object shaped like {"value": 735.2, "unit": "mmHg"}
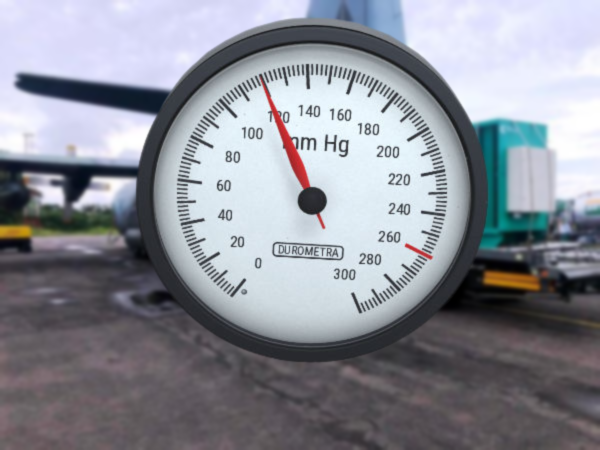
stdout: {"value": 120, "unit": "mmHg"}
